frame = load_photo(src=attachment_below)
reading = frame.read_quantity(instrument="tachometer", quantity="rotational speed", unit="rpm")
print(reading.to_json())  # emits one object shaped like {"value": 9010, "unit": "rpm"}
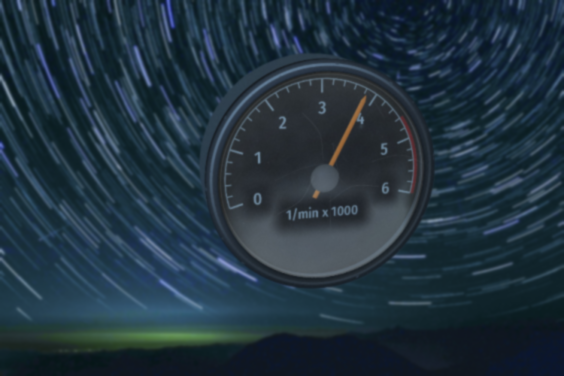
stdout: {"value": 3800, "unit": "rpm"}
